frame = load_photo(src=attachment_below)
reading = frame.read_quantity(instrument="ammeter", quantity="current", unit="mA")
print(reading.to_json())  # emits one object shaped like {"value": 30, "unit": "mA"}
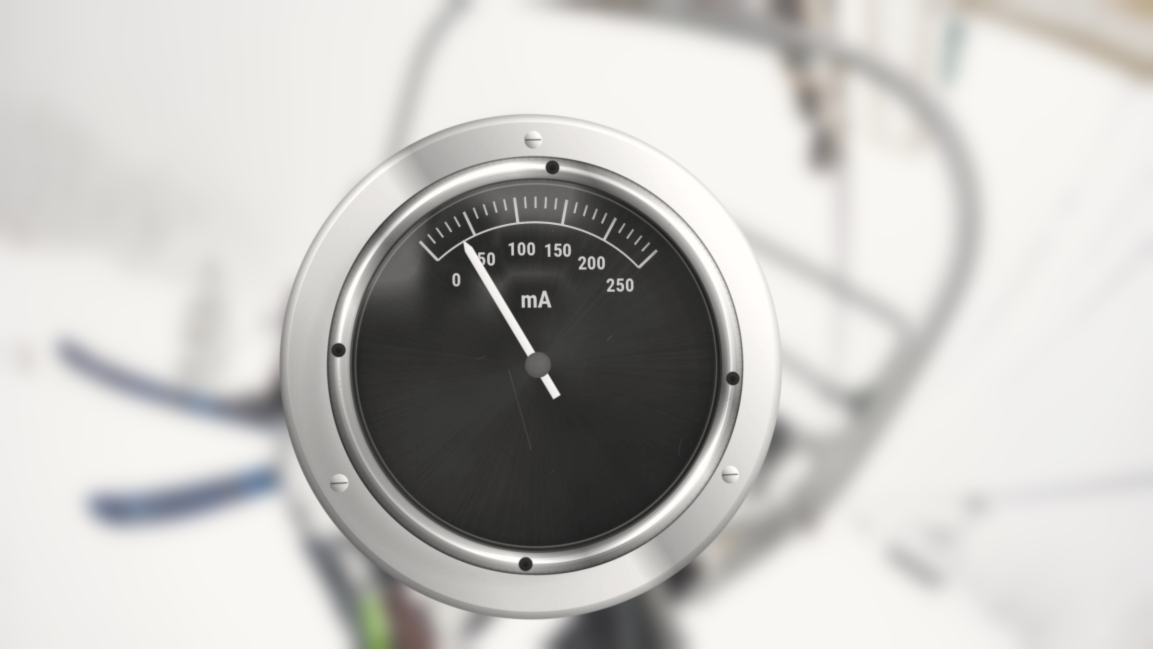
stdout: {"value": 35, "unit": "mA"}
